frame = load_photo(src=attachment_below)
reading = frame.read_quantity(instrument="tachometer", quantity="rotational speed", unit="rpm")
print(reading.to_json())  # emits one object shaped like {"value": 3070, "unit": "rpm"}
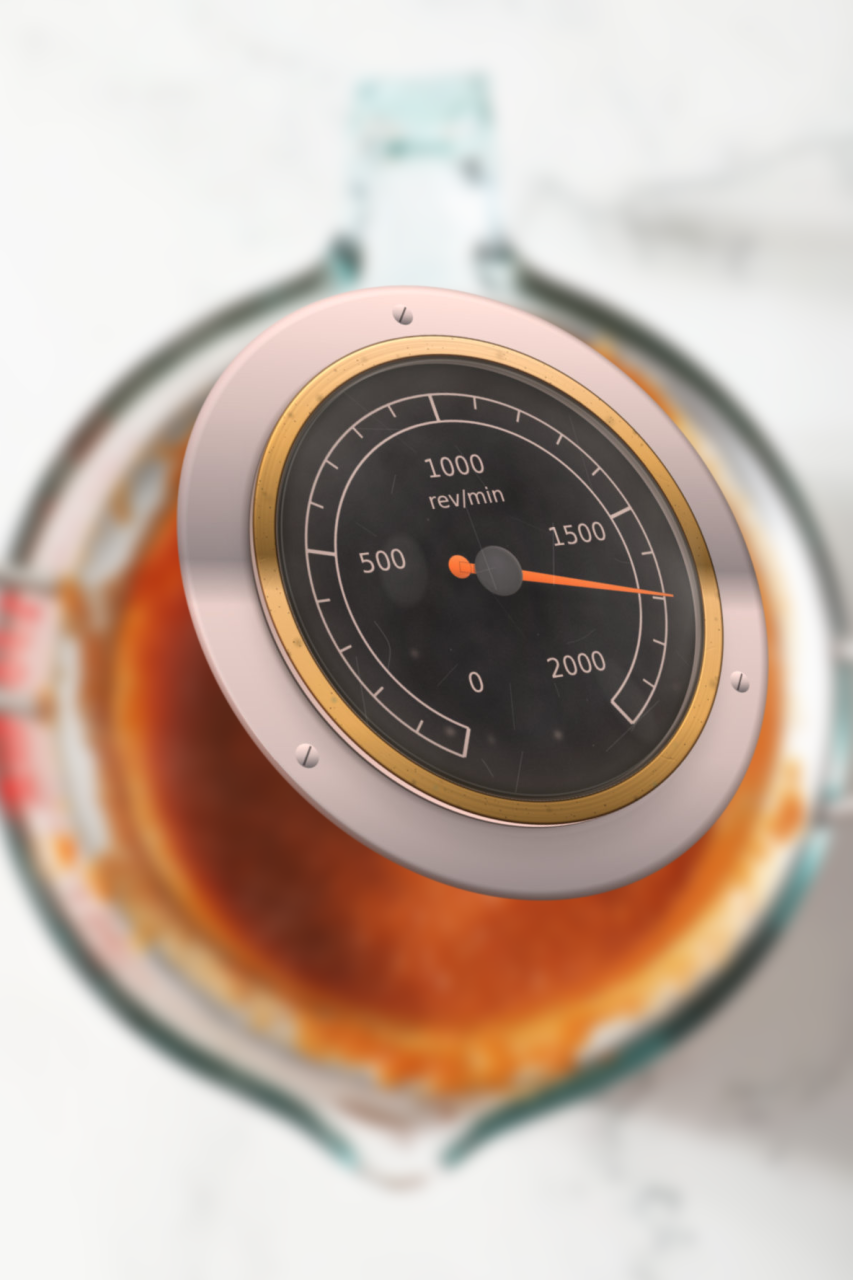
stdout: {"value": 1700, "unit": "rpm"}
